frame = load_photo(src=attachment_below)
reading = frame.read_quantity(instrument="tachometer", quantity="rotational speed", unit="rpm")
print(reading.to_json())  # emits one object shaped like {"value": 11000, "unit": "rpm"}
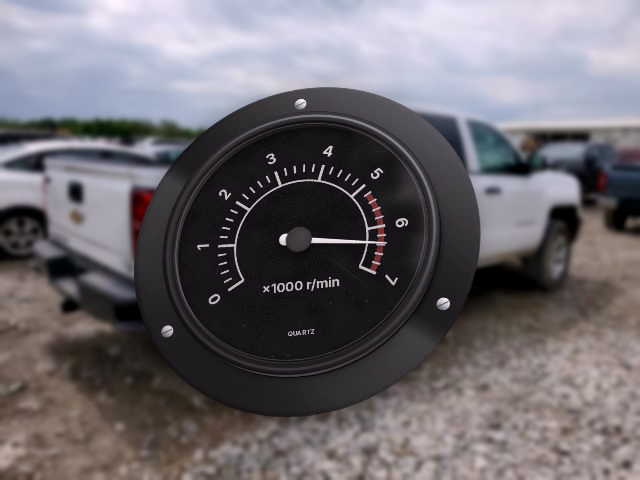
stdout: {"value": 6400, "unit": "rpm"}
